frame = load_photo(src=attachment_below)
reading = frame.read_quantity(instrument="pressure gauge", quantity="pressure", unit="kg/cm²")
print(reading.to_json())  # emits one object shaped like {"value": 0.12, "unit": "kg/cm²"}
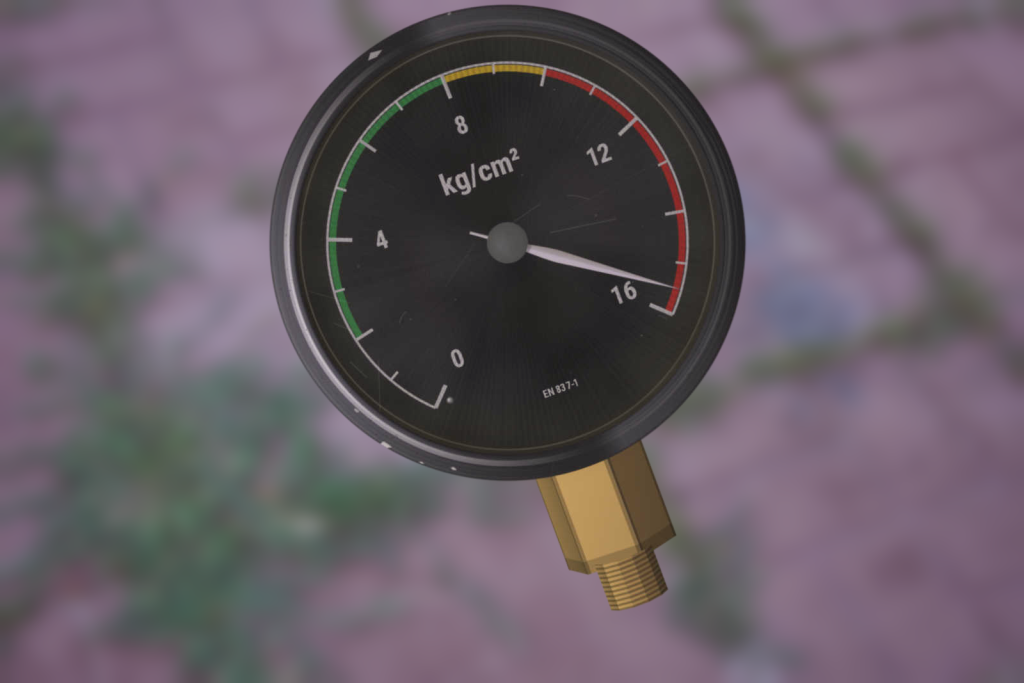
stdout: {"value": 15.5, "unit": "kg/cm²"}
